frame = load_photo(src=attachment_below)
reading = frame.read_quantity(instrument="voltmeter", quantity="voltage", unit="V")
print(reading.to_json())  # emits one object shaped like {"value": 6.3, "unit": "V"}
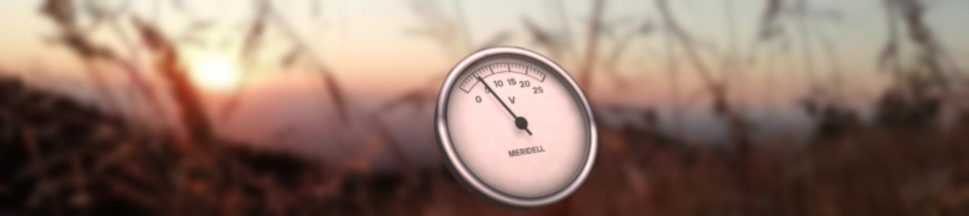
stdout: {"value": 5, "unit": "V"}
